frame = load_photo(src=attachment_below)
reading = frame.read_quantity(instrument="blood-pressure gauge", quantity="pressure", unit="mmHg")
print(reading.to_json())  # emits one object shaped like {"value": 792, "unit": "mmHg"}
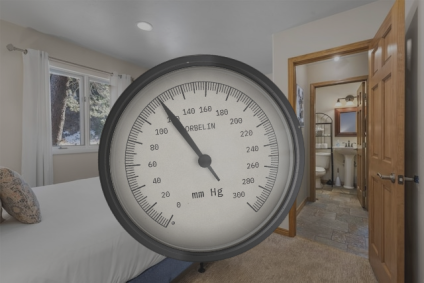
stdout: {"value": 120, "unit": "mmHg"}
